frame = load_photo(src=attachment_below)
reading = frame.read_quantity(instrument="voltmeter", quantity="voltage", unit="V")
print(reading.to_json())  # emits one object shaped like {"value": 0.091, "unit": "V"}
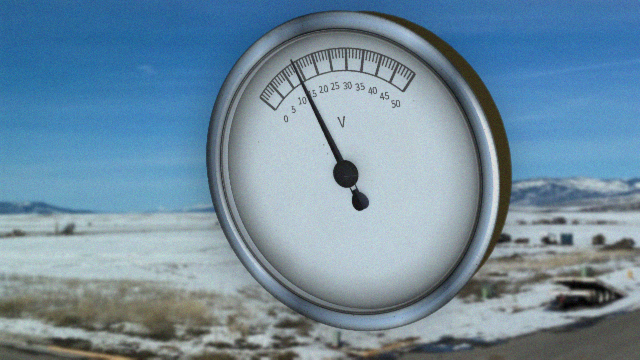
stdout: {"value": 15, "unit": "V"}
